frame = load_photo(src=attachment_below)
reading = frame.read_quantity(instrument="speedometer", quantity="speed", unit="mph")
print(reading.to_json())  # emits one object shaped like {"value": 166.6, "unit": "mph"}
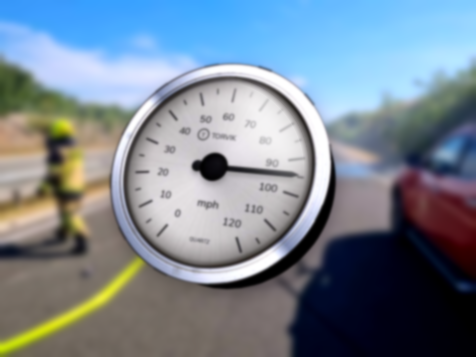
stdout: {"value": 95, "unit": "mph"}
